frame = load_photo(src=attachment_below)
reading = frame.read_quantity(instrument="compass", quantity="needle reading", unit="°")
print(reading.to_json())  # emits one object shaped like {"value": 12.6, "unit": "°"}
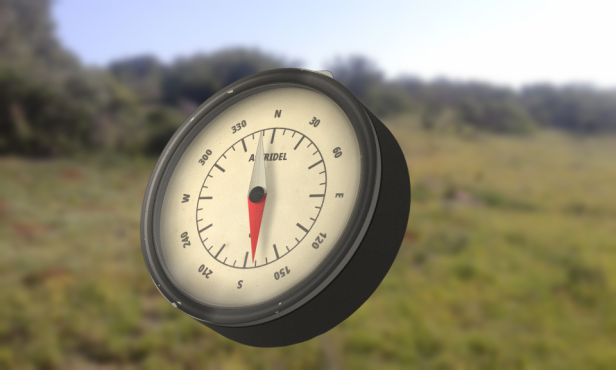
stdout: {"value": 170, "unit": "°"}
